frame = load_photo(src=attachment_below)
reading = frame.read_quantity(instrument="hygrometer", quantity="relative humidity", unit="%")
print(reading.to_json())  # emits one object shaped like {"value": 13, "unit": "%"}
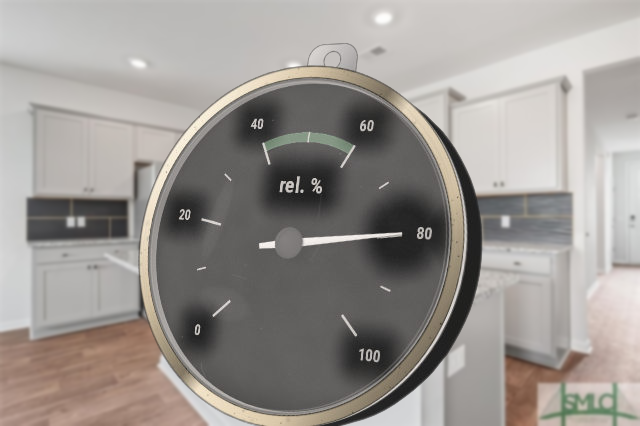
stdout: {"value": 80, "unit": "%"}
